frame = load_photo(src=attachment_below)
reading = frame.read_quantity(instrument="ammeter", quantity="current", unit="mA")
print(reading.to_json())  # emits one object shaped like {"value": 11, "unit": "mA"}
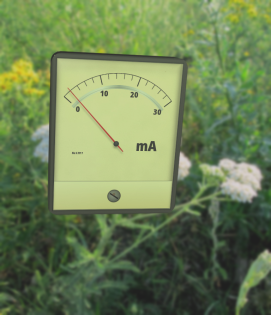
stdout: {"value": 2, "unit": "mA"}
